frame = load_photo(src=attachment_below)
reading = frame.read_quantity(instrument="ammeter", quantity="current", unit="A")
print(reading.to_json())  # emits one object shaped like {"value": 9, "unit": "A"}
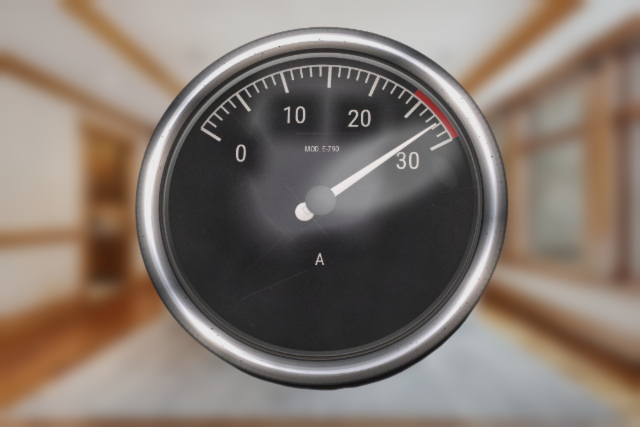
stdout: {"value": 28, "unit": "A"}
